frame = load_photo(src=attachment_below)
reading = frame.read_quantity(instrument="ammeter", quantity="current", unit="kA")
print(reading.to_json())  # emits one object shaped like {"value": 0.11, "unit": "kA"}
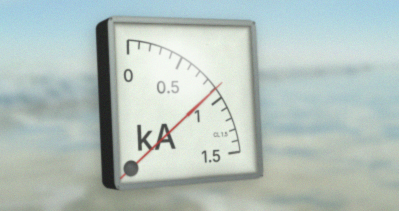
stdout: {"value": 0.9, "unit": "kA"}
